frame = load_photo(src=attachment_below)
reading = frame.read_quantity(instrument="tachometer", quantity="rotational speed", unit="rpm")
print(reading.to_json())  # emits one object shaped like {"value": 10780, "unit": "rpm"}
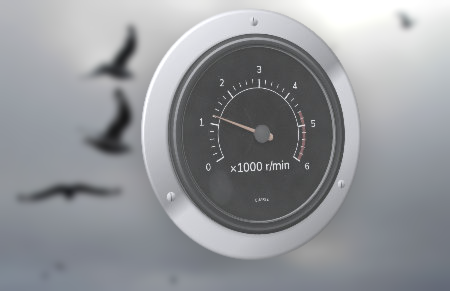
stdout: {"value": 1200, "unit": "rpm"}
